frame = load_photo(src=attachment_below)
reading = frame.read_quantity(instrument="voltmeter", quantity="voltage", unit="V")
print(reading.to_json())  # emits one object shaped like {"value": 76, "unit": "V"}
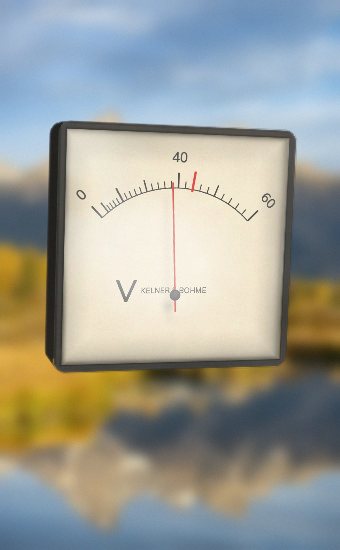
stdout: {"value": 38, "unit": "V"}
